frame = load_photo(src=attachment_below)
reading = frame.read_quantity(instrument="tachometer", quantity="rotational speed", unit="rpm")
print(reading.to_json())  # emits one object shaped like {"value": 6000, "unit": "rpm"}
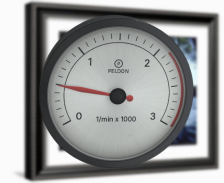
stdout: {"value": 500, "unit": "rpm"}
